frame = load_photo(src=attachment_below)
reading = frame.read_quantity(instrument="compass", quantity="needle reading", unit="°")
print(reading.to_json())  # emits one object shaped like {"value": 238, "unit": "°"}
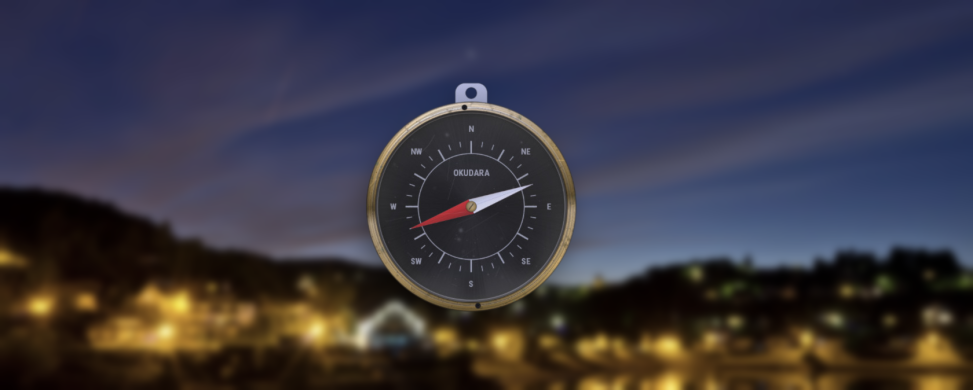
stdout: {"value": 250, "unit": "°"}
